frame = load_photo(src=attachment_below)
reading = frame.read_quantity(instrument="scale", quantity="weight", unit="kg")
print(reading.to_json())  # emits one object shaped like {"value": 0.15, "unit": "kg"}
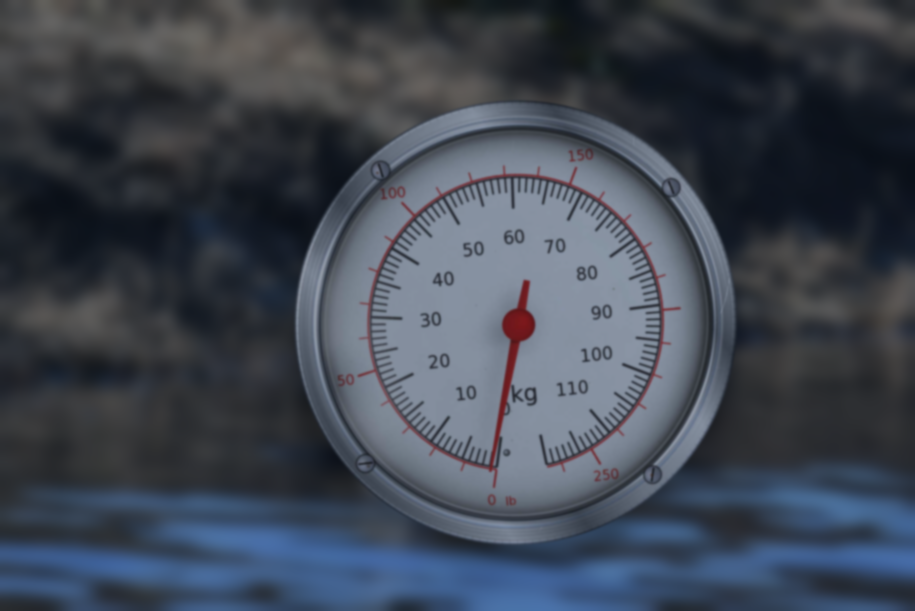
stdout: {"value": 1, "unit": "kg"}
